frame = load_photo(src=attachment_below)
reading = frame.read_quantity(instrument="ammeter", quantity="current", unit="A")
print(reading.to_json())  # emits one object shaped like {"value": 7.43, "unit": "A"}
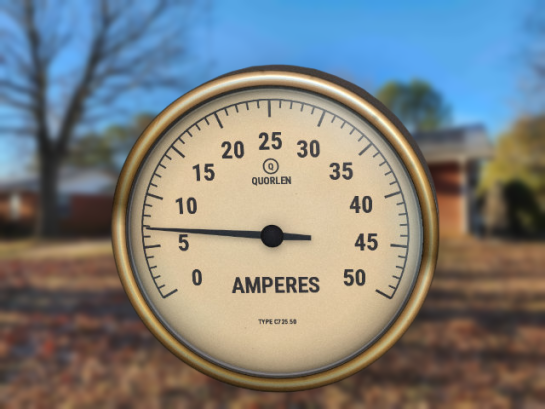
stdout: {"value": 7, "unit": "A"}
